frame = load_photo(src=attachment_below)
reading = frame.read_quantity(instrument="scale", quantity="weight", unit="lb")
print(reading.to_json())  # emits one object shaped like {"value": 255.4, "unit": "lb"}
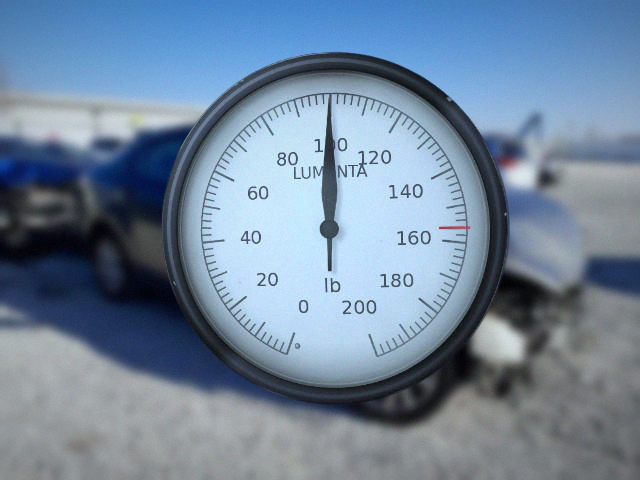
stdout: {"value": 100, "unit": "lb"}
